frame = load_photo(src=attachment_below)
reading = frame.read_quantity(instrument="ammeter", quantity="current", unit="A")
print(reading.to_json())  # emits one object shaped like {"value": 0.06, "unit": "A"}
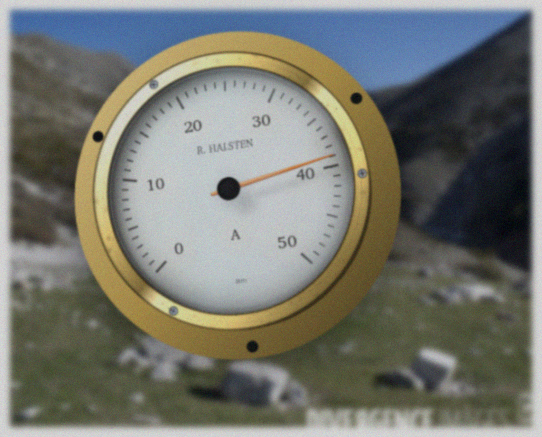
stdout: {"value": 39, "unit": "A"}
